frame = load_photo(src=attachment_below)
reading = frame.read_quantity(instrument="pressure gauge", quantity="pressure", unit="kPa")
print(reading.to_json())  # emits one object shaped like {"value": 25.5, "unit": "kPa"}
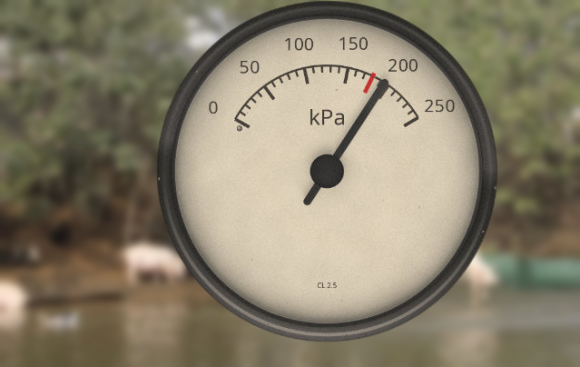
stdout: {"value": 195, "unit": "kPa"}
